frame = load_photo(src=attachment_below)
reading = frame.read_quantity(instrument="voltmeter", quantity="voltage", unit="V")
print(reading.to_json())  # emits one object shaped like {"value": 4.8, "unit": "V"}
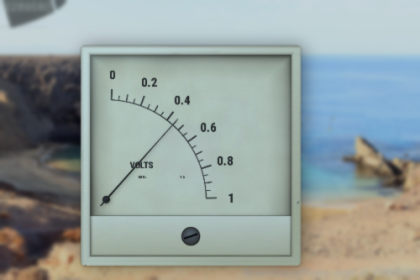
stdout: {"value": 0.45, "unit": "V"}
